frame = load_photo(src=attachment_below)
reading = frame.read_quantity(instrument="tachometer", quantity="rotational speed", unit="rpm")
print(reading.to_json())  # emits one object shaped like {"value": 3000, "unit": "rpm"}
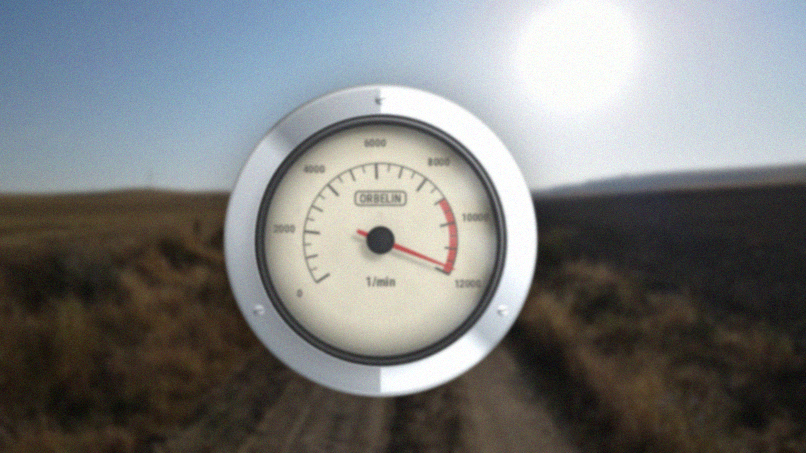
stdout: {"value": 11750, "unit": "rpm"}
